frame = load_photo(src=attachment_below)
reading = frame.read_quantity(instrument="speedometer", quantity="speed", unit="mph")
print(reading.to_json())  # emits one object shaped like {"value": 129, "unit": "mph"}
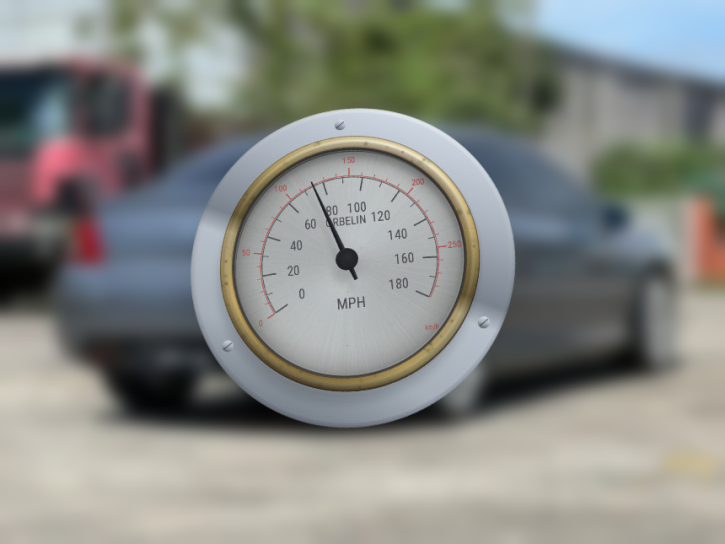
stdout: {"value": 75, "unit": "mph"}
